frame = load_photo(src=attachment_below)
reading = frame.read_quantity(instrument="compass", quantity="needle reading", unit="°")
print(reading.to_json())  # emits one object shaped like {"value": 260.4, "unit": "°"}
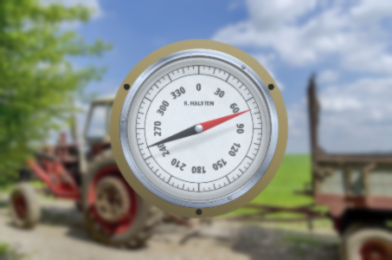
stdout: {"value": 70, "unit": "°"}
